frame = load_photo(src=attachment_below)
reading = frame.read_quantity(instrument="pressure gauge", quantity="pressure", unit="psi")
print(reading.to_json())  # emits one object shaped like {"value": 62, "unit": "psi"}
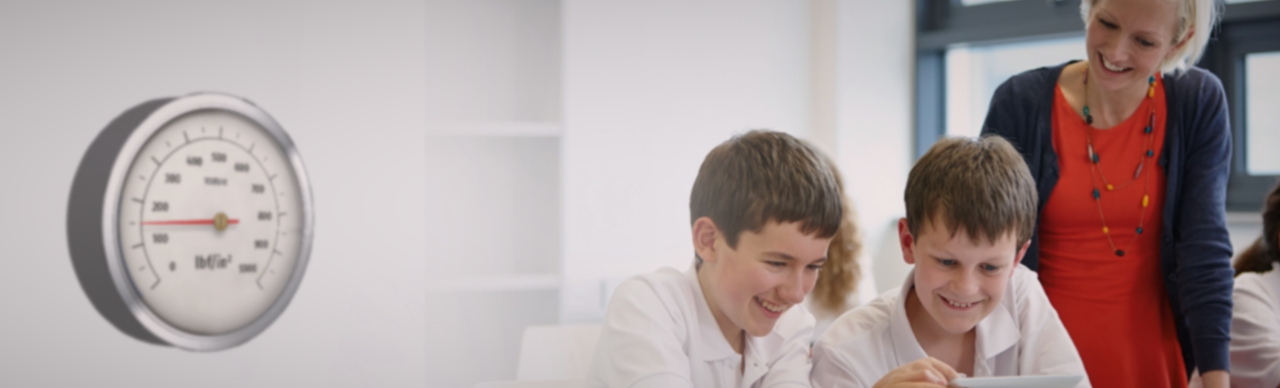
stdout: {"value": 150, "unit": "psi"}
